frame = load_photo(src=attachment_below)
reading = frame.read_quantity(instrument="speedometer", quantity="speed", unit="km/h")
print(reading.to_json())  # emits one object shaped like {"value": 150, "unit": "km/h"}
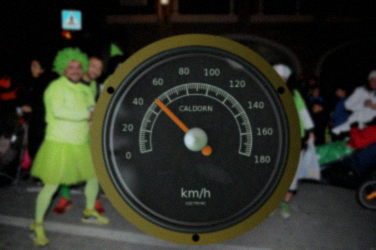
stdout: {"value": 50, "unit": "km/h"}
